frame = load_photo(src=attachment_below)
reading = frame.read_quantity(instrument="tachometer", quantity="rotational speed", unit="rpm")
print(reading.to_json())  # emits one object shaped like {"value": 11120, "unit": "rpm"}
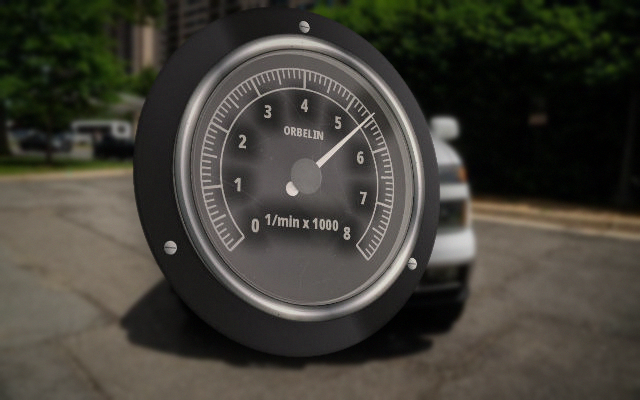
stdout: {"value": 5400, "unit": "rpm"}
